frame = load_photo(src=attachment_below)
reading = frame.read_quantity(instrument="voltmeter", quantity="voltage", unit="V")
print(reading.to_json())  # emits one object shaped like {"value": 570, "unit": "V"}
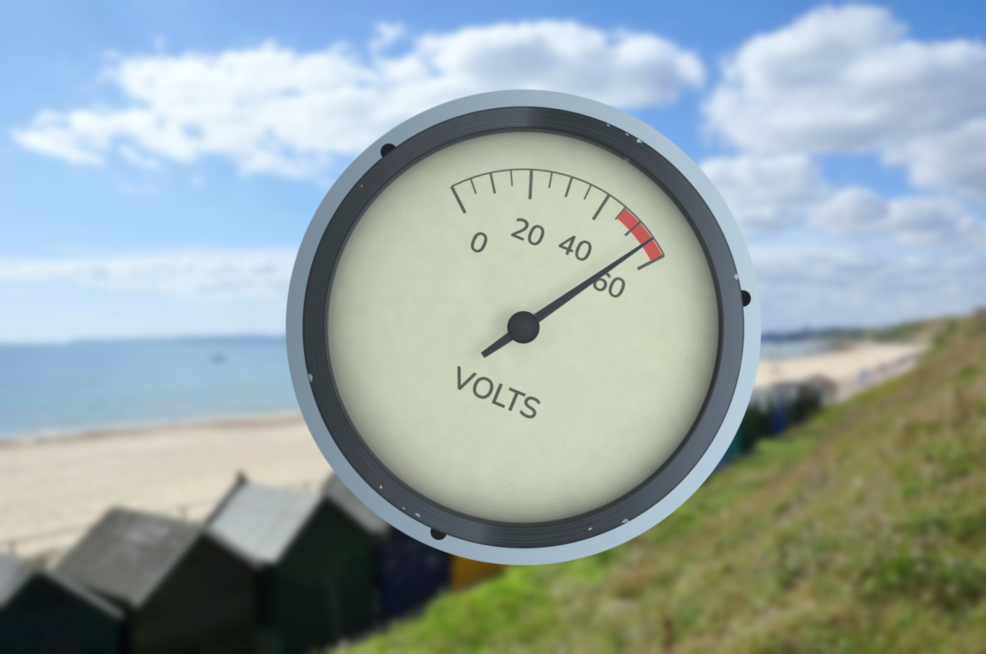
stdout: {"value": 55, "unit": "V"}
